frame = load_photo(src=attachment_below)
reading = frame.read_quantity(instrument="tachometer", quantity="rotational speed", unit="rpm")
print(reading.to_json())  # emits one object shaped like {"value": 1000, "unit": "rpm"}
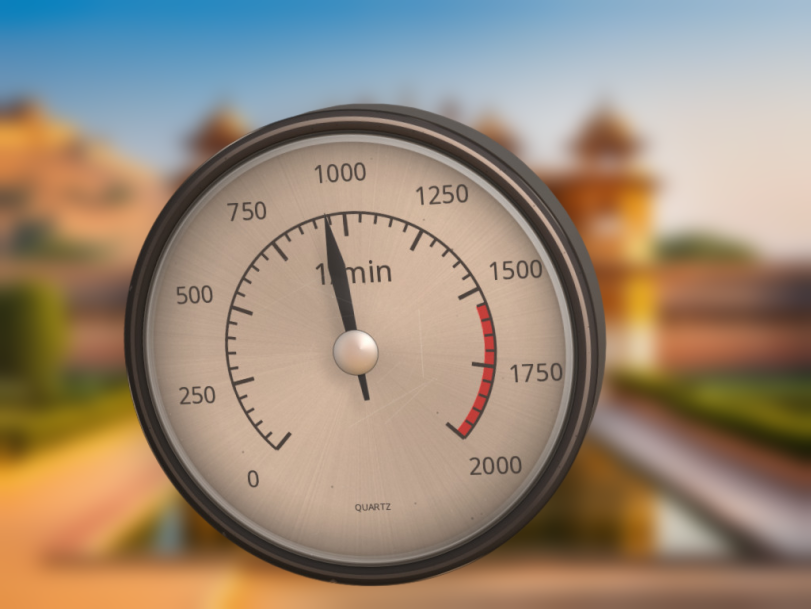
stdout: {"value": 950, "unit": "rpm"}
